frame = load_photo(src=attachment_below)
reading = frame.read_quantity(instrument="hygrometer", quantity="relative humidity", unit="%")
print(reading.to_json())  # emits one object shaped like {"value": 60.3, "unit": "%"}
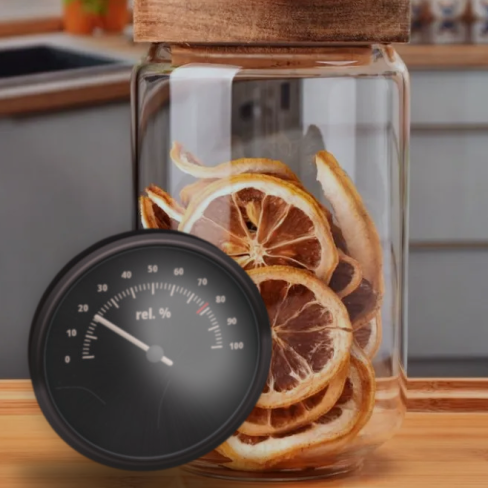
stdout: {"value": 20, "unit": "%"}
